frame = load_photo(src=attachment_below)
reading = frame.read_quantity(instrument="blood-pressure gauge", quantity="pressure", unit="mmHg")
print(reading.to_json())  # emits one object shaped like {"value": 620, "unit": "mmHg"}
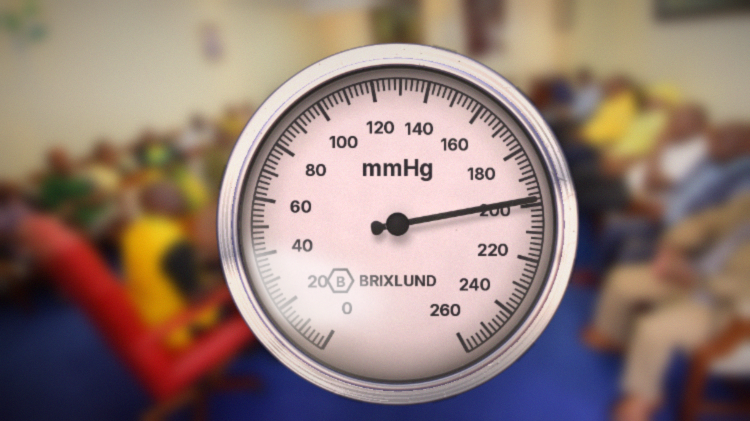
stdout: {"value": 198, "unit": "mmHg"}
